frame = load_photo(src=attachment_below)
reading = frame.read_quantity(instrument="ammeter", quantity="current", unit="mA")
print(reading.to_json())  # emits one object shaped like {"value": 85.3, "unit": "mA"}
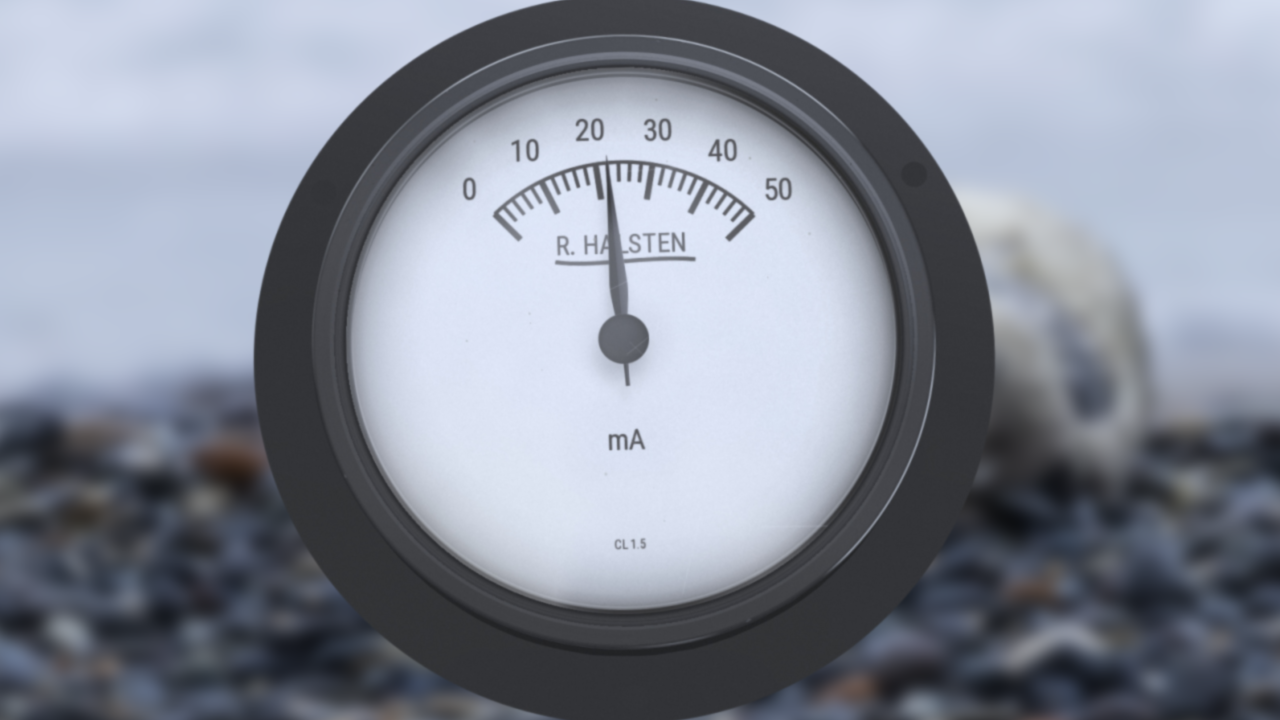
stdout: {"value": 22, "unit": "mA"}
